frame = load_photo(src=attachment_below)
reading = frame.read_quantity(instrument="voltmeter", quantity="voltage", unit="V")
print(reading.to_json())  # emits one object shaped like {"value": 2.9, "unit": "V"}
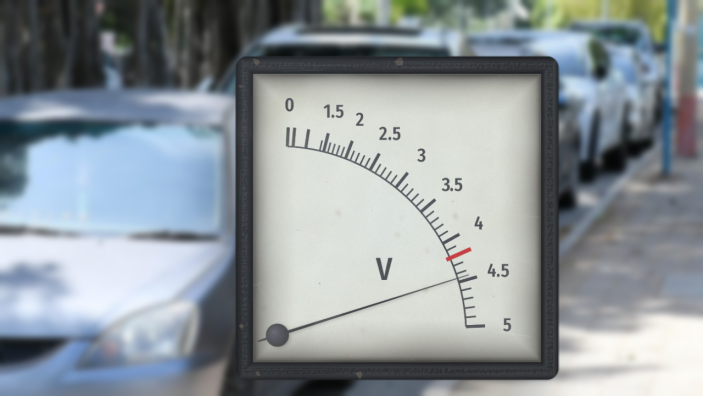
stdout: {"value": 4.45, "unit": "V"}
